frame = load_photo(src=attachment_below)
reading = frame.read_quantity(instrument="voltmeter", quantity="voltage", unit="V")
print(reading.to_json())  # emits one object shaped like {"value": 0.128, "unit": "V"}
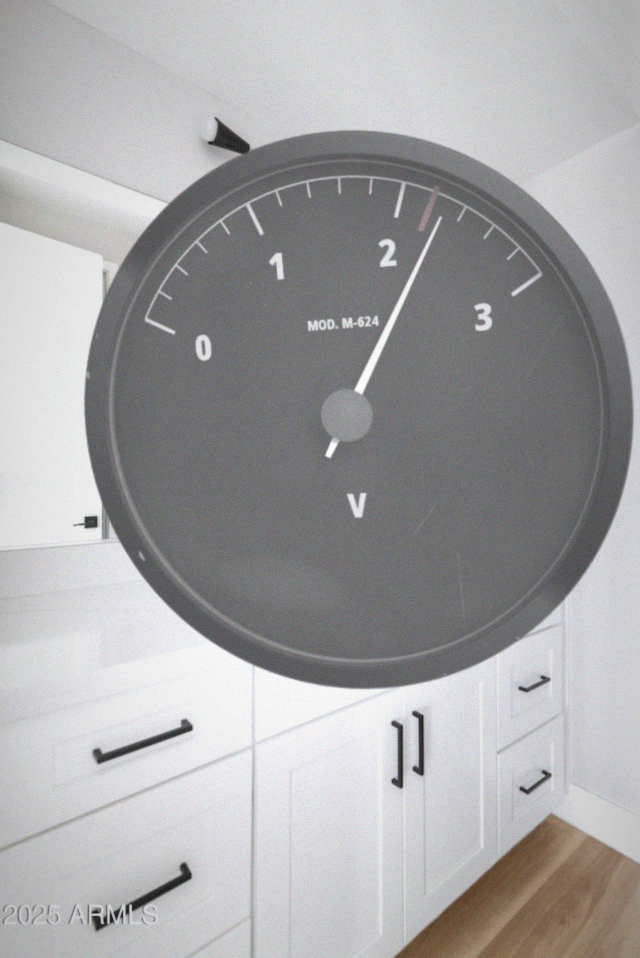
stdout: {"value": 2.3, "unit": "V"}
